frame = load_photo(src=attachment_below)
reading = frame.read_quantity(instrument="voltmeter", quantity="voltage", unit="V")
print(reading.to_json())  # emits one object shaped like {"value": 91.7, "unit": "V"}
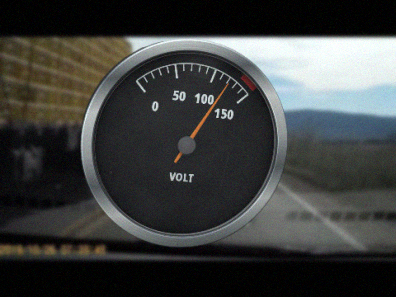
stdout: {"value": 120, "unit": "V"}
